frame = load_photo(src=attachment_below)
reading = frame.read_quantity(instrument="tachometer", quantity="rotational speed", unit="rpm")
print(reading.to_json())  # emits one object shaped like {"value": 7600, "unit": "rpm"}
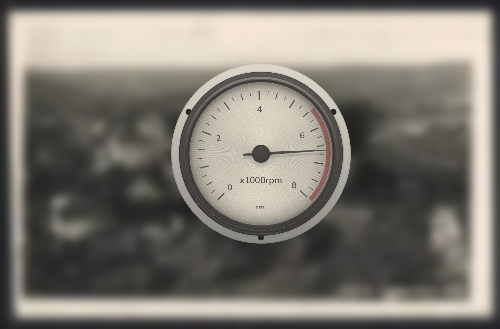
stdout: {"value": 6625, "unit": "rpm"}
